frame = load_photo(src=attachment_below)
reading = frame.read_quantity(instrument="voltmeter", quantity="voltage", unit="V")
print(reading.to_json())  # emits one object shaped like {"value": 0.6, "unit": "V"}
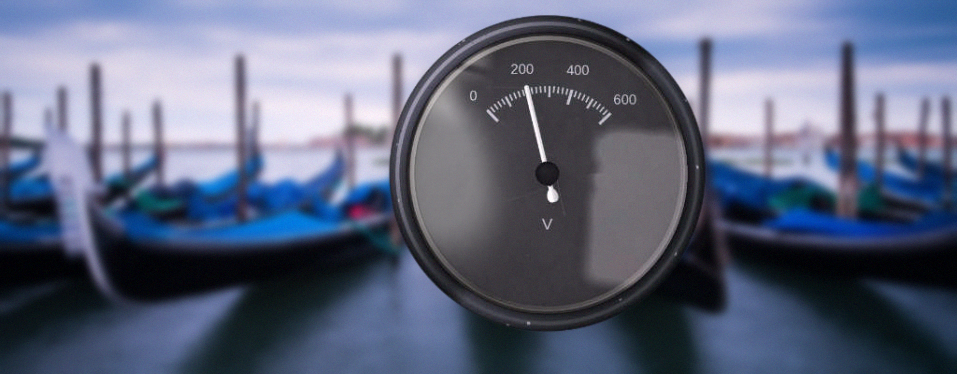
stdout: {"value": 200, "unit": "V"}
